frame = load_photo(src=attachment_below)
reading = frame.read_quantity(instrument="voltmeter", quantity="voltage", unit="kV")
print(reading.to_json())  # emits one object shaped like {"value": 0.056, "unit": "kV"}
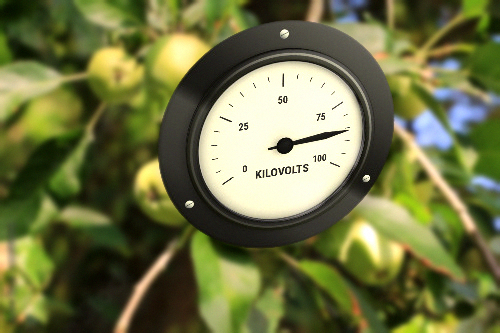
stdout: {"value": 85, "unit": "kV"}
